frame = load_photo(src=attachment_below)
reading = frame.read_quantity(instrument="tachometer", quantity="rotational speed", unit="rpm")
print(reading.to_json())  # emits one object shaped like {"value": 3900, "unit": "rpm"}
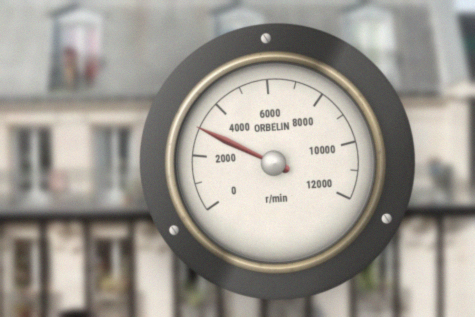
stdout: {"value": 3000, "unit": "rpm"}
